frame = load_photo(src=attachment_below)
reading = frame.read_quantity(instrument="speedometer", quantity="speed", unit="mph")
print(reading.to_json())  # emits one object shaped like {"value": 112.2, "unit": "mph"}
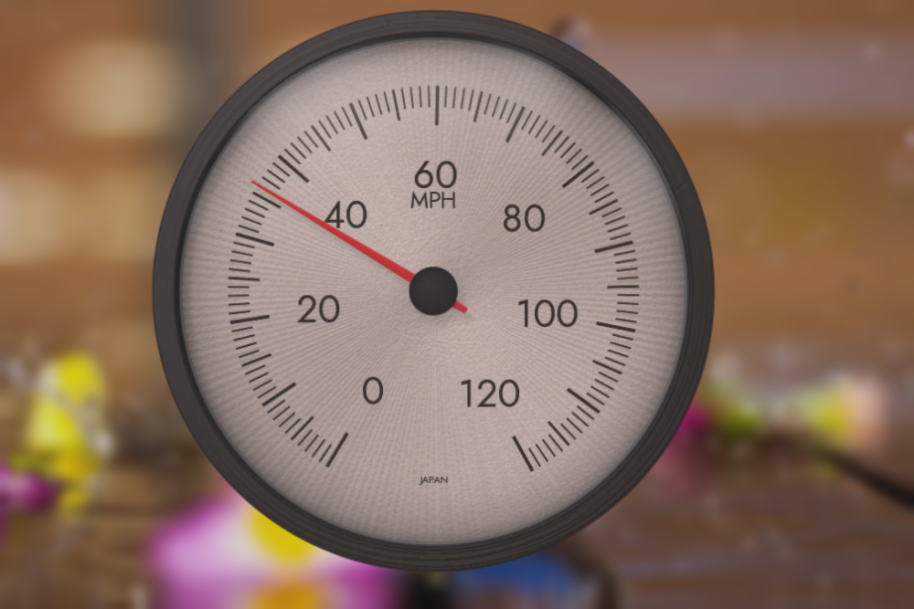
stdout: {"value": 36, "unit": "mph"}
